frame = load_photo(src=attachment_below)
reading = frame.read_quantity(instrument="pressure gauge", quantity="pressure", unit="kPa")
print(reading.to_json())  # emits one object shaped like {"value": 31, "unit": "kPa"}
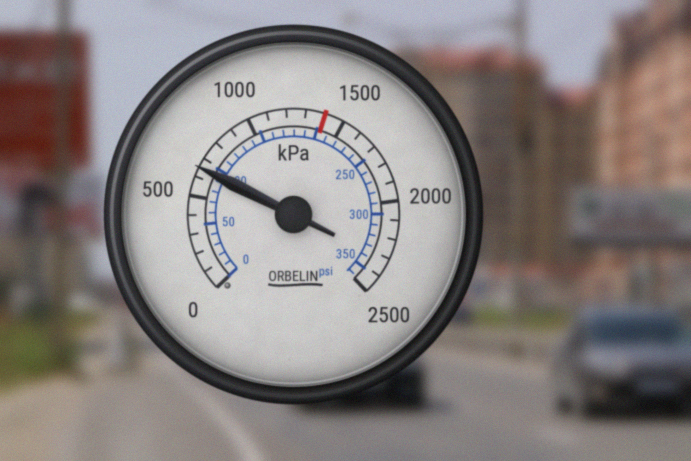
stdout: {"value": 650, "unit": "kPa"}
